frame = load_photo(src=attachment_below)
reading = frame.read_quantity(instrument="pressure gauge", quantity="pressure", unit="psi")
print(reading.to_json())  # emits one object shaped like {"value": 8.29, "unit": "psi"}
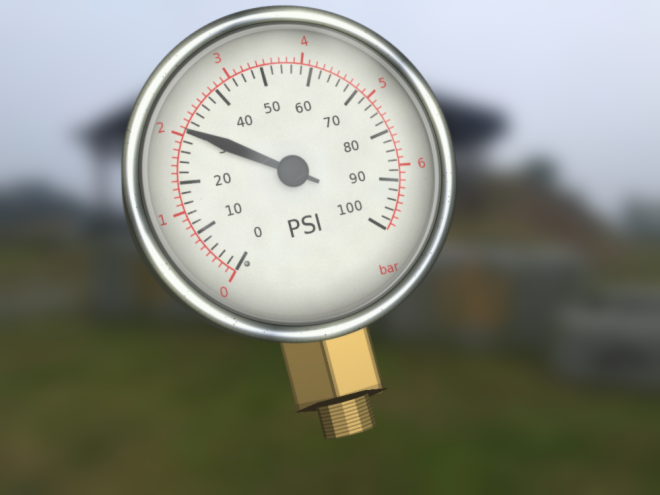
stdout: {"value": 30, "unit": "psi"}
